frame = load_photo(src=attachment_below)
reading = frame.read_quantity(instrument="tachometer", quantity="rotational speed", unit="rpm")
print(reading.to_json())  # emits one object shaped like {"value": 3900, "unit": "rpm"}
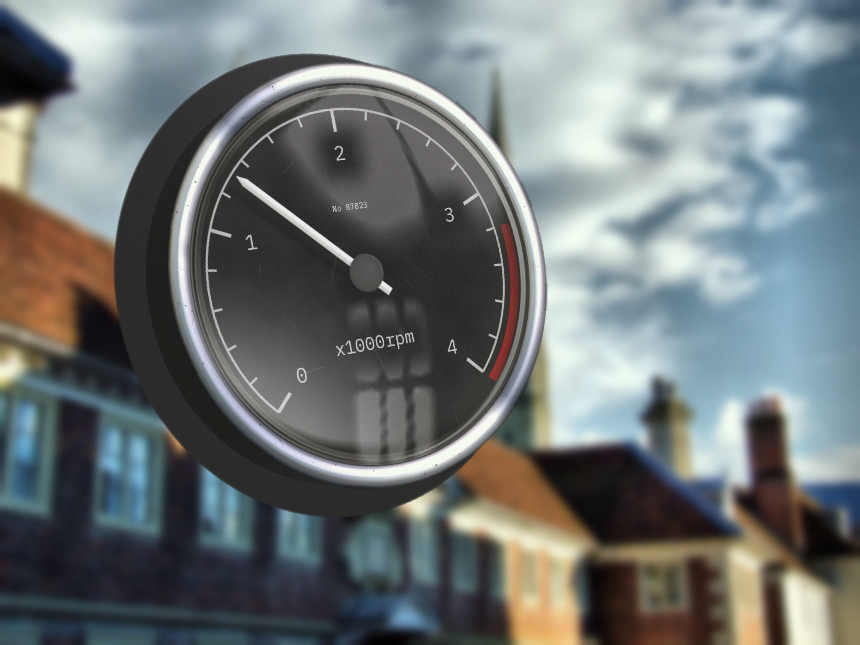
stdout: {"value": 1300, "unit": "rpm"}
